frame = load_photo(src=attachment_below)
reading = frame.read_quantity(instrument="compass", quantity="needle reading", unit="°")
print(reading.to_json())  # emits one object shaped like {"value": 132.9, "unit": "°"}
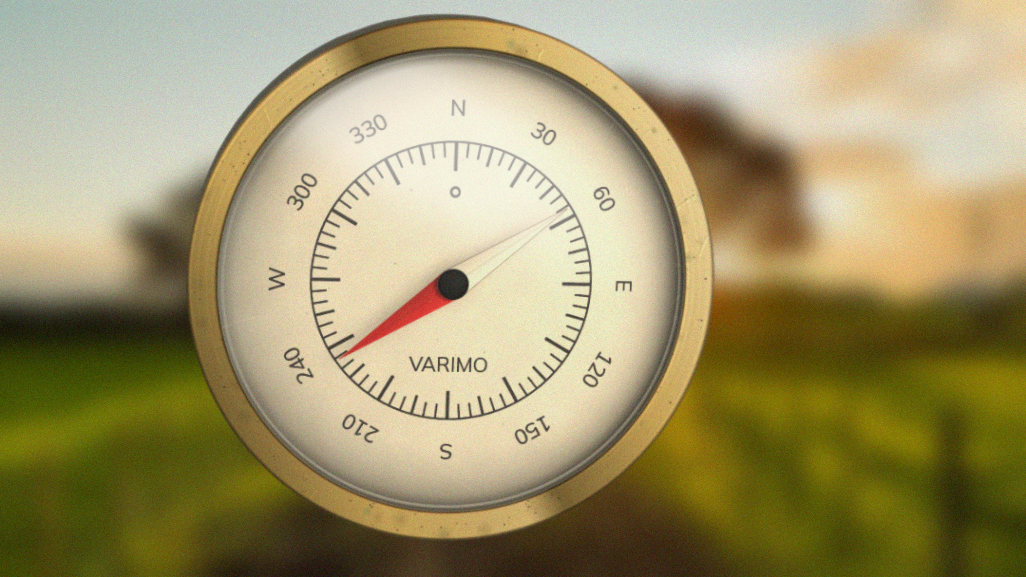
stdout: {"value": 235, "unit": "°"}
